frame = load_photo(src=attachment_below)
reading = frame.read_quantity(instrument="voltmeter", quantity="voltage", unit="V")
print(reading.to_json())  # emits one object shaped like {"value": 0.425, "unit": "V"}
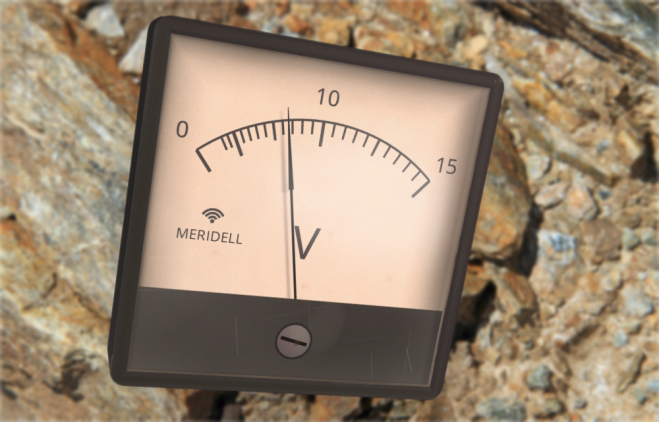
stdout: {"value": 8.25, "unit": "V"}
